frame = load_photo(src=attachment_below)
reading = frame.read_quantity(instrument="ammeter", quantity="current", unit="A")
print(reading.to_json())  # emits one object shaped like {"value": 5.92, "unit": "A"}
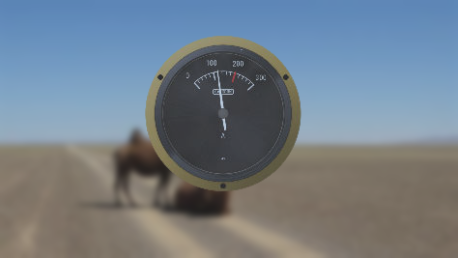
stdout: {"value": 120, "unit": "A"}
